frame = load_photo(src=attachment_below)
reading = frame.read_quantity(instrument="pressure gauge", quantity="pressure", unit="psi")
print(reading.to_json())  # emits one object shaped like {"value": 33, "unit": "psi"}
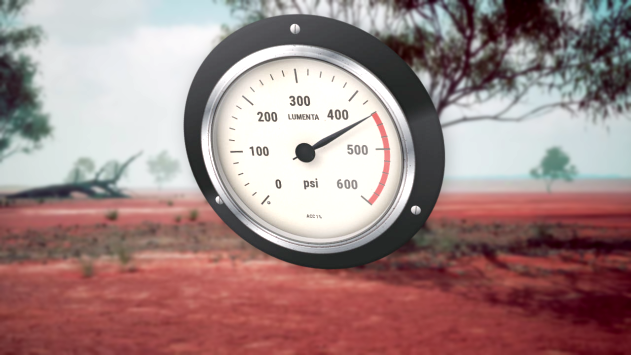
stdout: {"value": 440, "unit": "psi"}
